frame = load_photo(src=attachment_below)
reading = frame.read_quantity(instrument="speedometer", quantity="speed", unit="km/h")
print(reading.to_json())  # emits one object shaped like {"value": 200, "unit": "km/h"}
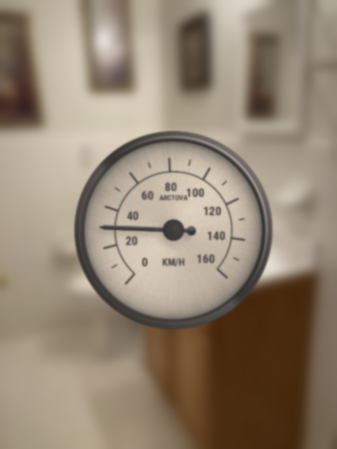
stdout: {"value": 30, "unit": "km/h"}
